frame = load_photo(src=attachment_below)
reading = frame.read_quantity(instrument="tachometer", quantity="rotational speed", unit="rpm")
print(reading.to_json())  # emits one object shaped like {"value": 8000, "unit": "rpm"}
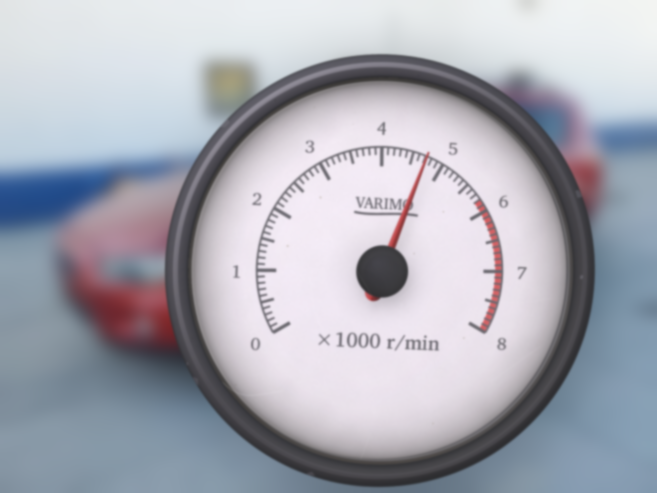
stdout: {"value": 4700, "unit": "rpm"}
